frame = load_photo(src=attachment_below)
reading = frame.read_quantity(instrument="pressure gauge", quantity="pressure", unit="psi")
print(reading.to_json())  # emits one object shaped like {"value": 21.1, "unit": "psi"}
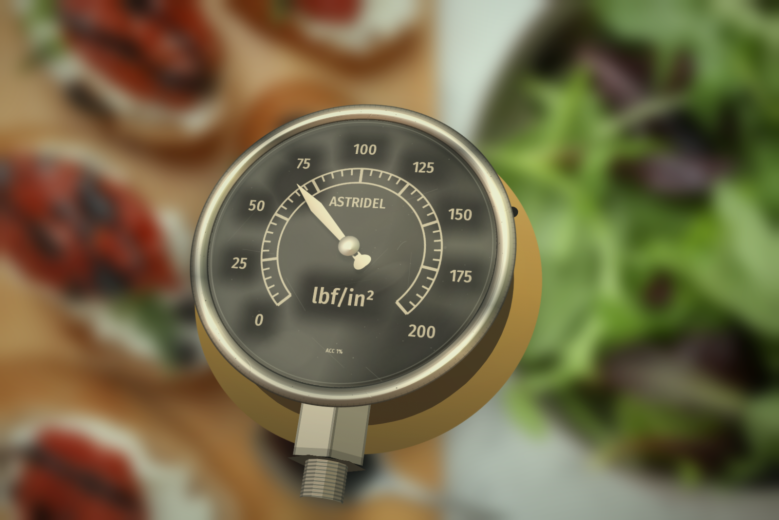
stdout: {"value": 67.5, "unit": "psi"}
